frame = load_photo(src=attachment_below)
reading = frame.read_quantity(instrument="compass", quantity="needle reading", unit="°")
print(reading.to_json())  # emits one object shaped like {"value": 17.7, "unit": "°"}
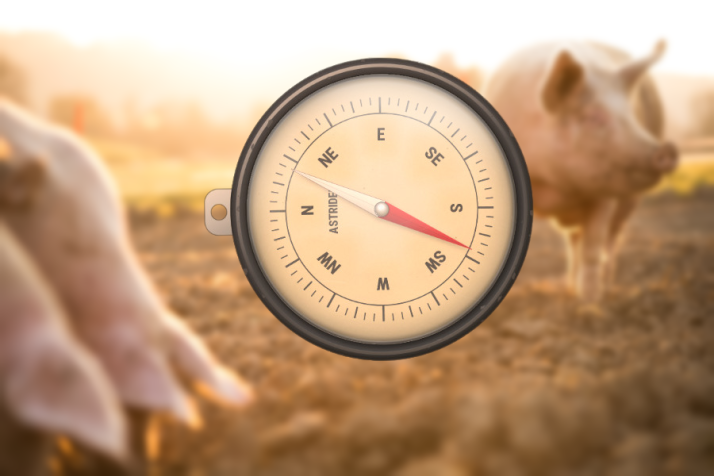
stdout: {"value": 205, "unit": "°"}
